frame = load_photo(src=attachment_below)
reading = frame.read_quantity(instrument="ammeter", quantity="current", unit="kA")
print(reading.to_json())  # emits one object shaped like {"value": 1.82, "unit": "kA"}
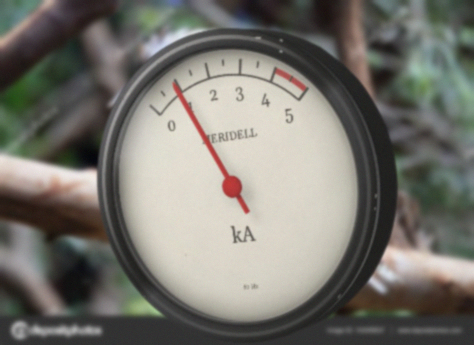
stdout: {"value": 1, "unit": "kA"}
